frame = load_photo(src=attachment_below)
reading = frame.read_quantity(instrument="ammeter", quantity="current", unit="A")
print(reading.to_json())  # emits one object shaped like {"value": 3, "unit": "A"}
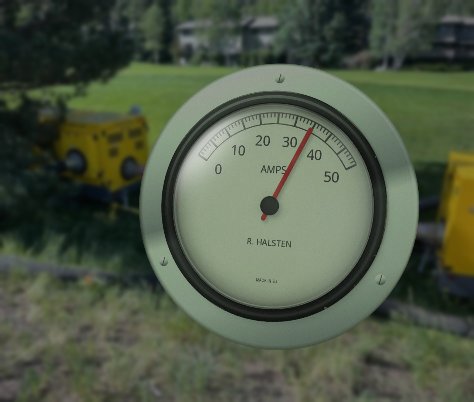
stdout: {"value": 35, "unit": "A"}
